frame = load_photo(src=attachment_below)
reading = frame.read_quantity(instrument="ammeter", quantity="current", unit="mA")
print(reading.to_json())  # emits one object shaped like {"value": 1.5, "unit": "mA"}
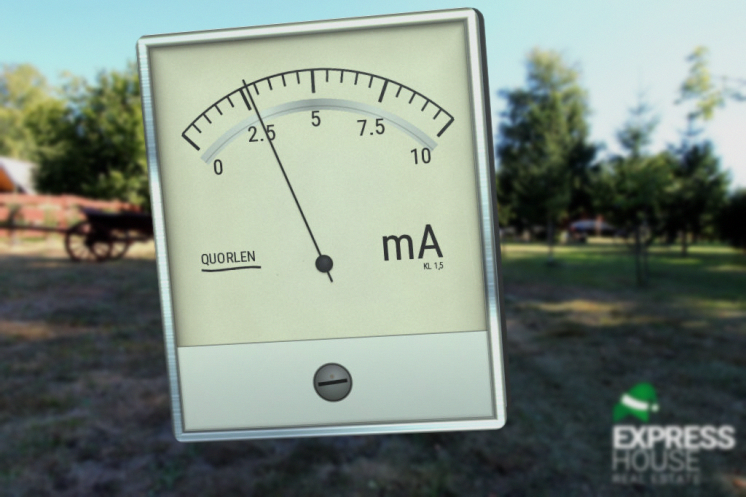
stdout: {"value": 2.75, "unit": "mA"}
